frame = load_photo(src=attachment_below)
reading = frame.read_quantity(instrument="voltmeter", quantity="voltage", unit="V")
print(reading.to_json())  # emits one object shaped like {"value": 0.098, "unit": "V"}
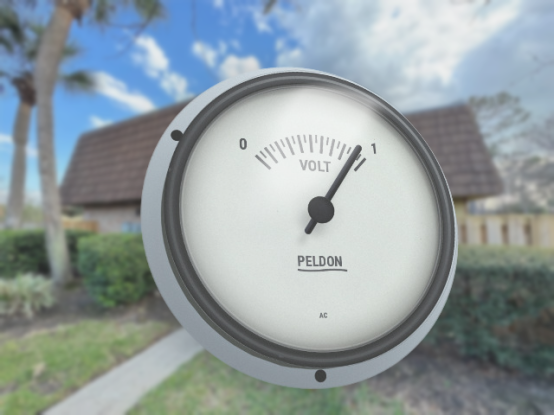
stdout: {"value": 0.9, "unit": "V"}
